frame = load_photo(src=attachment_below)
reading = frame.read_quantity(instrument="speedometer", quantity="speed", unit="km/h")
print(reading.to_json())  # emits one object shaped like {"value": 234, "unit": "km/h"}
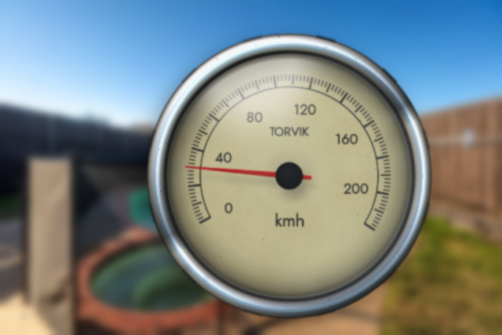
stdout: {"value": 30, "unit": "km/h"}
